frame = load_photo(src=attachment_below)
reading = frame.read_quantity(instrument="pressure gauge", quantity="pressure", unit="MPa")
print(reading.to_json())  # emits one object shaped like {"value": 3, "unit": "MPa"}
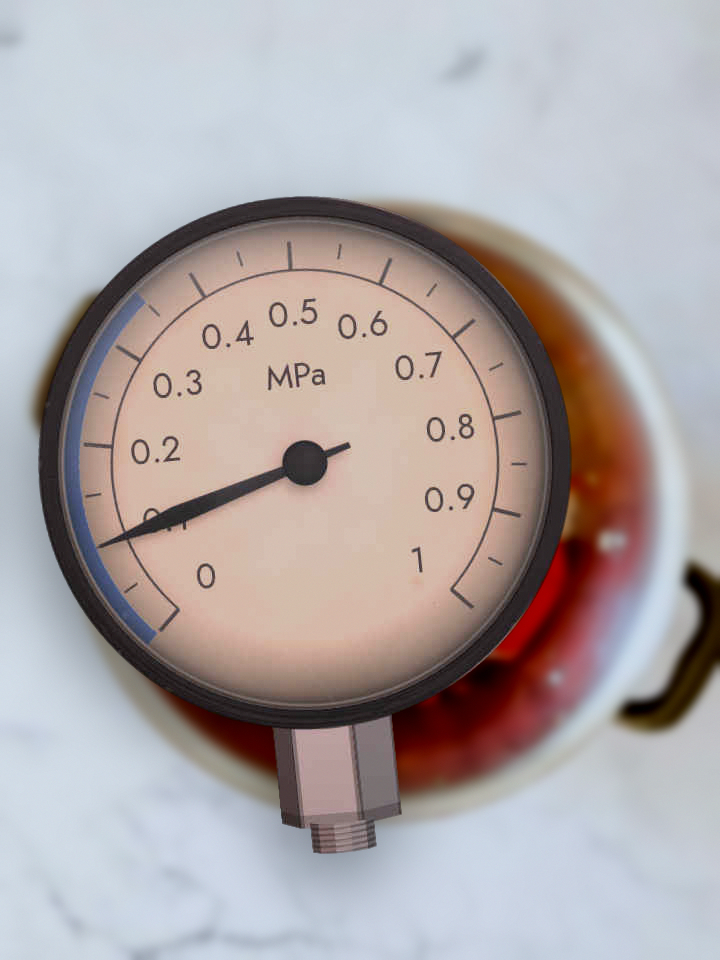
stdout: {"value": 0.1, "unit": "MPa"}
